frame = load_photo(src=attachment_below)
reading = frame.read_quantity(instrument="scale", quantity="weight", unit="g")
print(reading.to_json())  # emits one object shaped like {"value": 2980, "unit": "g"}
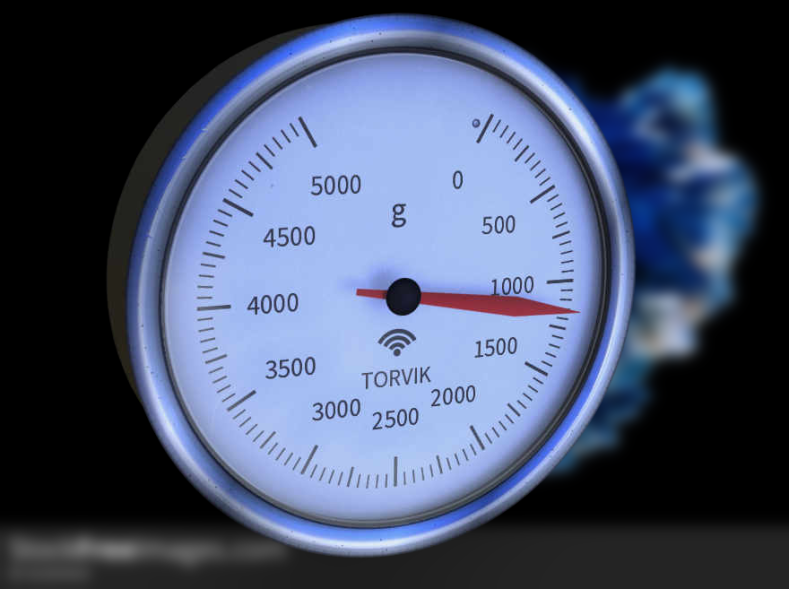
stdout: {"value": 1150, "unit": "g"}
